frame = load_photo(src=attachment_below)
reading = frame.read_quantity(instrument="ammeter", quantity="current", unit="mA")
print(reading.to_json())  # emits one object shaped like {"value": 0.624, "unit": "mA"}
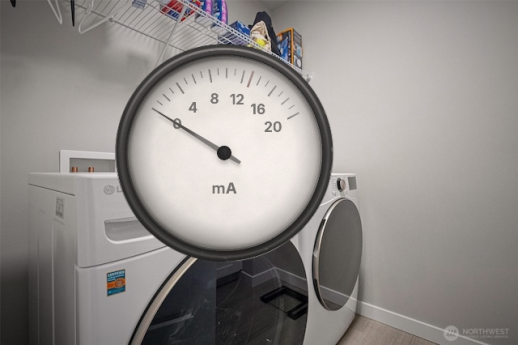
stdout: {"value": 0, "unit": "mA"}
